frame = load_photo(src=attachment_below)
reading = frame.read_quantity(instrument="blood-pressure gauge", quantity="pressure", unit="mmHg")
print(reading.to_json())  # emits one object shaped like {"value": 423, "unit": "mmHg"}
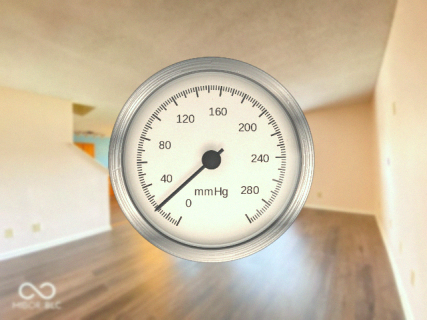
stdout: {"value": 20, "unit": "mmHg"}
